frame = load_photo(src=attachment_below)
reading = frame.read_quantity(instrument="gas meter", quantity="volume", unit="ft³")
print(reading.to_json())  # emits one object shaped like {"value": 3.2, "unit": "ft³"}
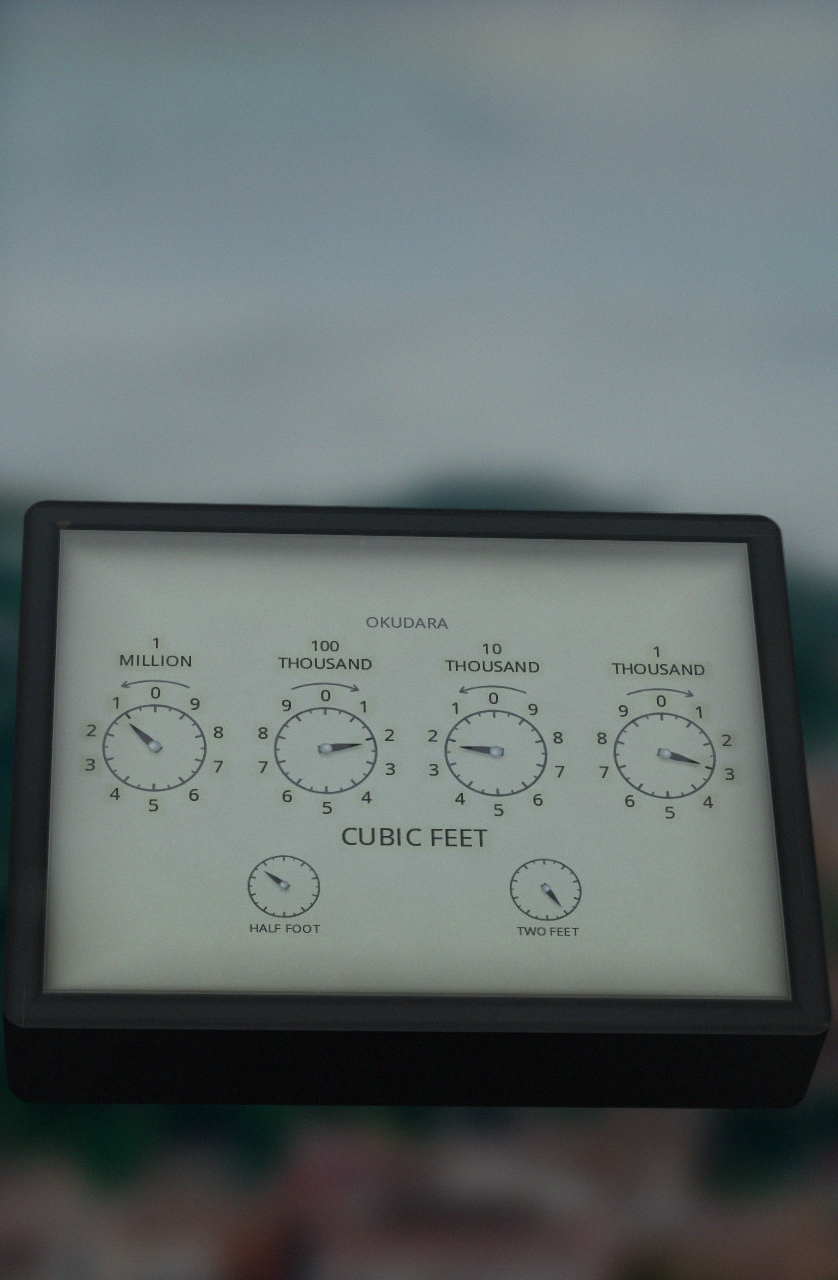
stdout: {"value": 122300, "unit": "ft³"}
